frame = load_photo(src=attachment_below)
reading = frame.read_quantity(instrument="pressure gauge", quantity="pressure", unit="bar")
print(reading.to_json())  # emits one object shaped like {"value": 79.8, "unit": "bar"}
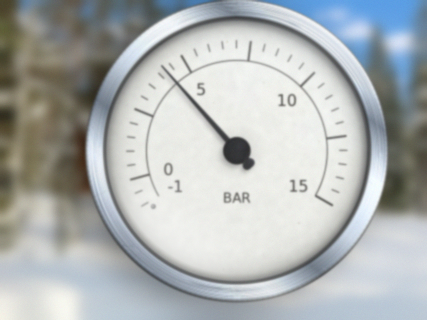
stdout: {"value": 4.25, "unit": "bar"}
